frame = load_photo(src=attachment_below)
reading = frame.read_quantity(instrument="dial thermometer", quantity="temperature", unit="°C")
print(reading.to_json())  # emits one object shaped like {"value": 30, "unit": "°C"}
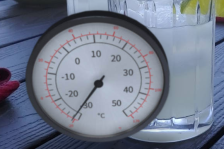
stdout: {"value": -28, "unit": "°C"}
